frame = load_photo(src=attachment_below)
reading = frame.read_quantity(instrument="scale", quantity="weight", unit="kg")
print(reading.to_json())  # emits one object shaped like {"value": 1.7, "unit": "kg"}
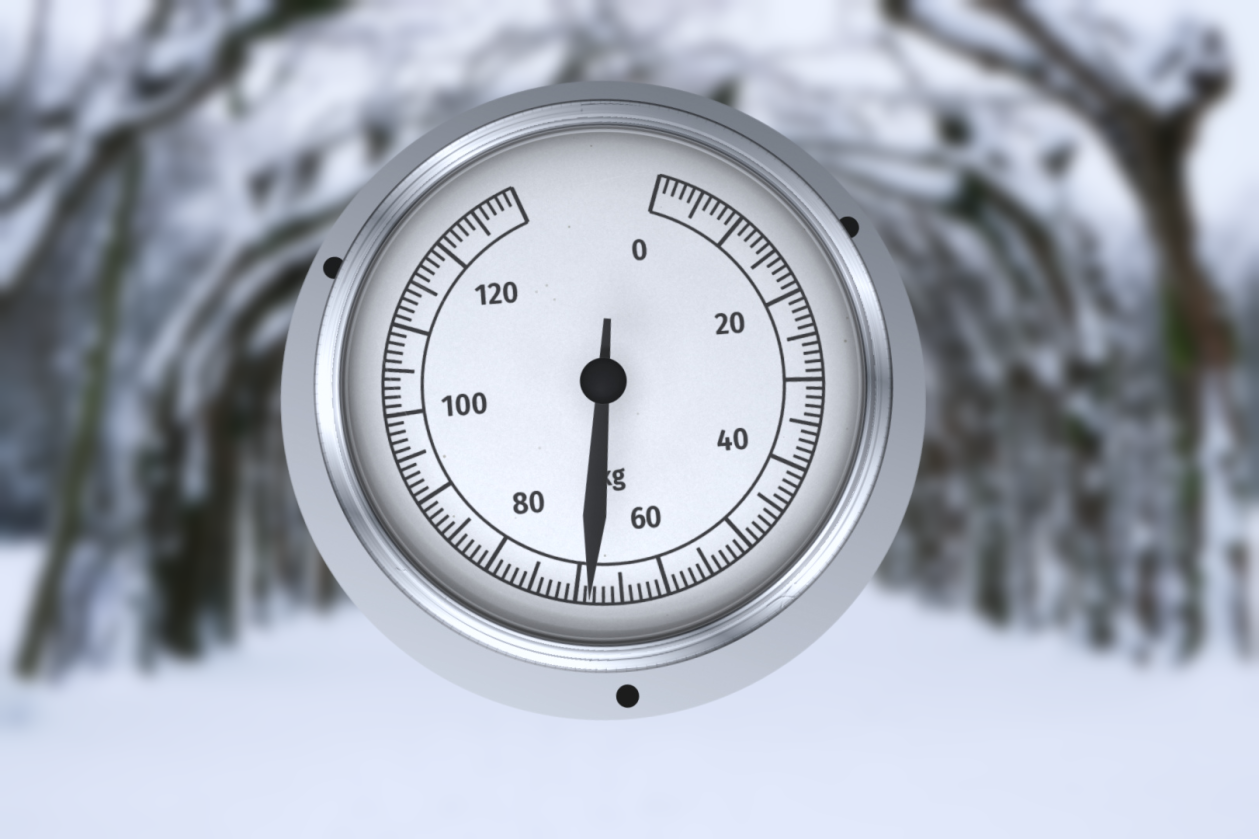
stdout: {"value": 68.5, "unit": "kg"}
